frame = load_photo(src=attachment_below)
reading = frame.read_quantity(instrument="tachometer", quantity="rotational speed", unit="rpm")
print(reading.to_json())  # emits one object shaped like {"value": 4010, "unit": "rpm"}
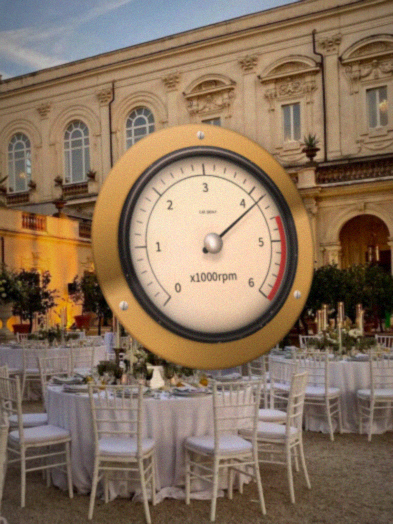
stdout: {"value": 4200, "unit": "rpm"}
